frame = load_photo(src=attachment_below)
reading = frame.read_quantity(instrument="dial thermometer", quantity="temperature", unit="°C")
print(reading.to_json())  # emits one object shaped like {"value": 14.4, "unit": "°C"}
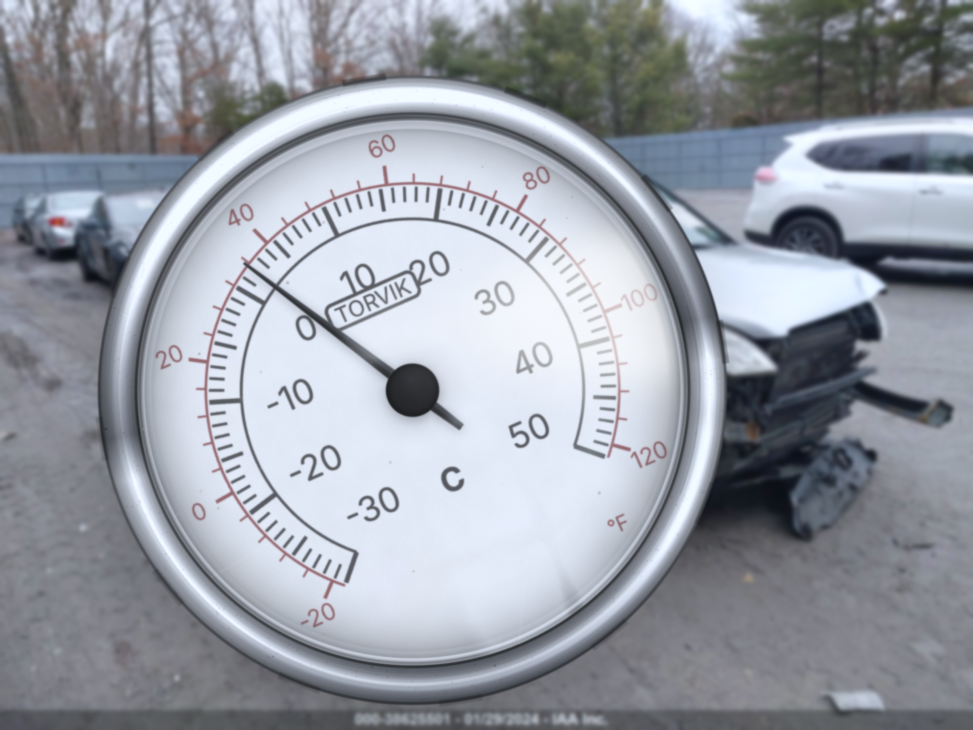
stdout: {"value": 2, "unit": "°C"}
